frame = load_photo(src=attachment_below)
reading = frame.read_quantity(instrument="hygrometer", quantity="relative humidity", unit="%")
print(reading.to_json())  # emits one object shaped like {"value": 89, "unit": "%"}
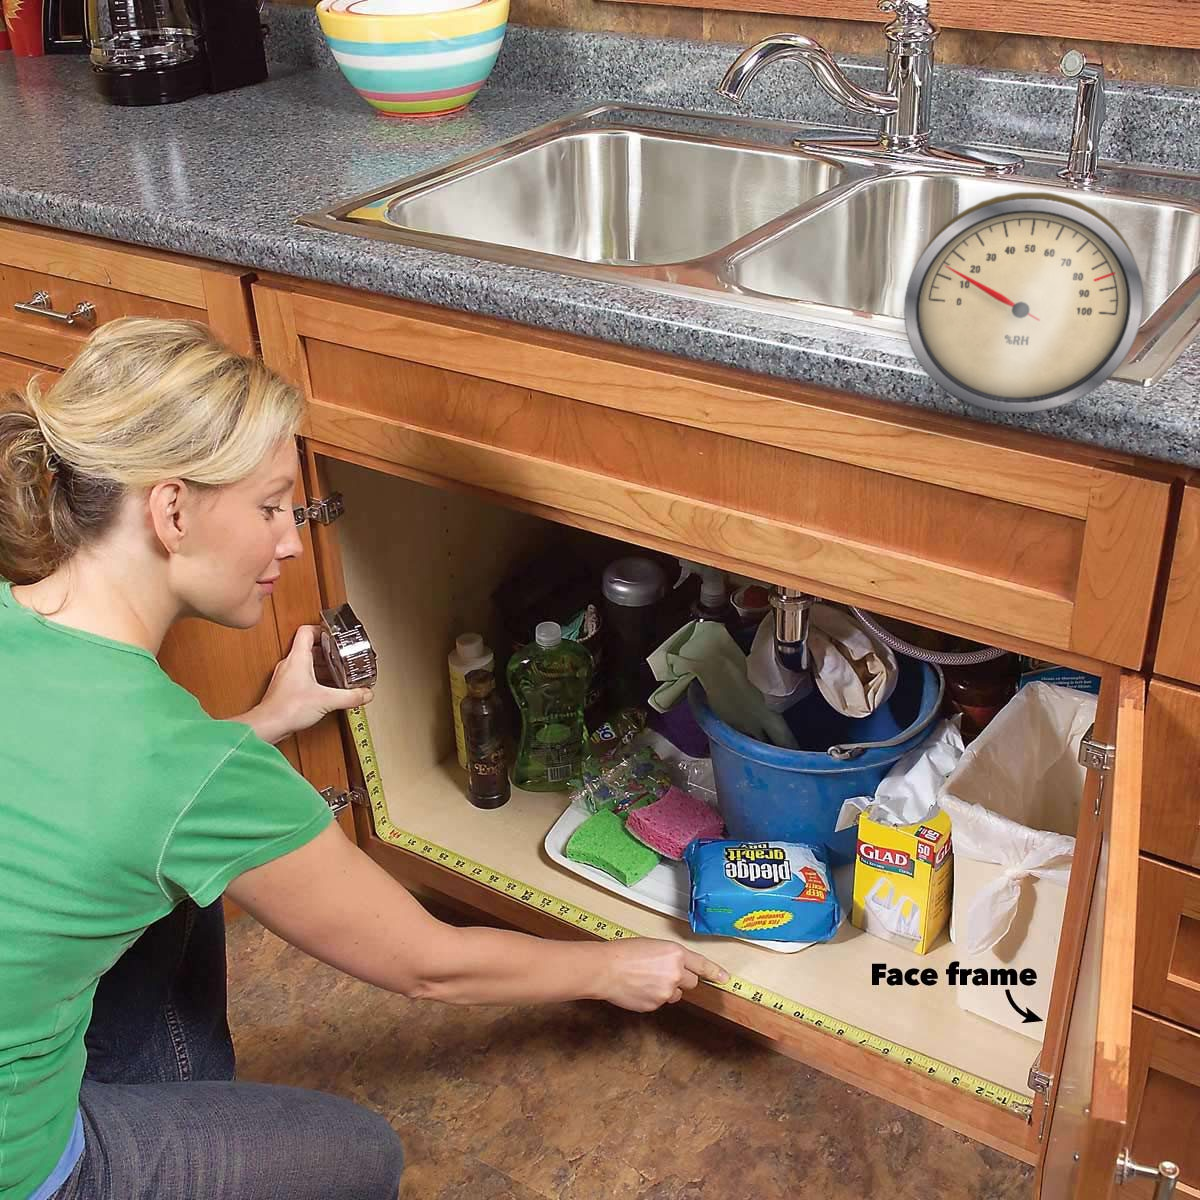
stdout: {"value": 15, "unit": "%"}
